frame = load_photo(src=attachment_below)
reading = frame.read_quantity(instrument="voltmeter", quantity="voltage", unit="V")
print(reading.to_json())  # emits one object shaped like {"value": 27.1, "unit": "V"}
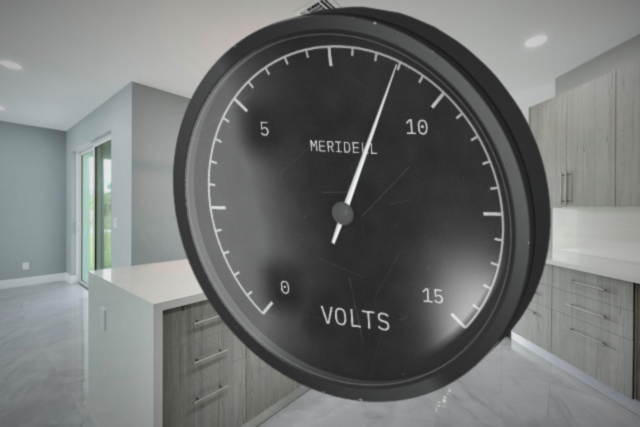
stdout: {"value": 9, "unit": "V"}
